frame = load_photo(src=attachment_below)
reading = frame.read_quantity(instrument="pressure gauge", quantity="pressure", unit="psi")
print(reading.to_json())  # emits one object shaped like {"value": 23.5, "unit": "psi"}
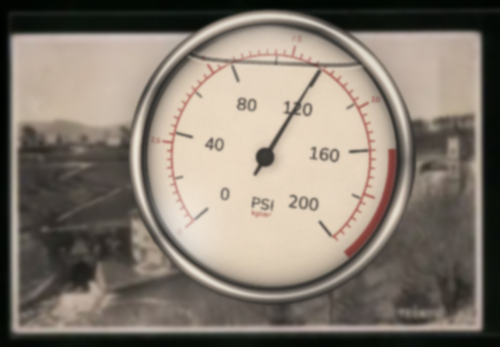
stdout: {"value": 120, "unit": "psi"}
